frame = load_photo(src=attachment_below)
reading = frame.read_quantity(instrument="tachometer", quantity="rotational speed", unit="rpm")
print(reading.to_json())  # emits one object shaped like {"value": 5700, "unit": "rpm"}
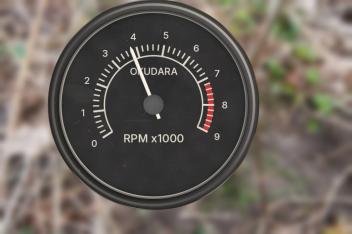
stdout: {"value": 3800, "unit": "rpm"}
